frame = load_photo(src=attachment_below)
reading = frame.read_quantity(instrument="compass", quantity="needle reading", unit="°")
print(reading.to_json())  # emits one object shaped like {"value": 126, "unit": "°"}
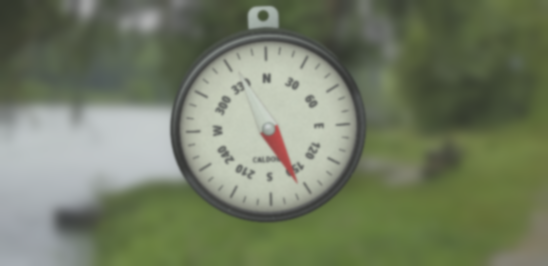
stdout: {"value": 155, "unit": "°"}
